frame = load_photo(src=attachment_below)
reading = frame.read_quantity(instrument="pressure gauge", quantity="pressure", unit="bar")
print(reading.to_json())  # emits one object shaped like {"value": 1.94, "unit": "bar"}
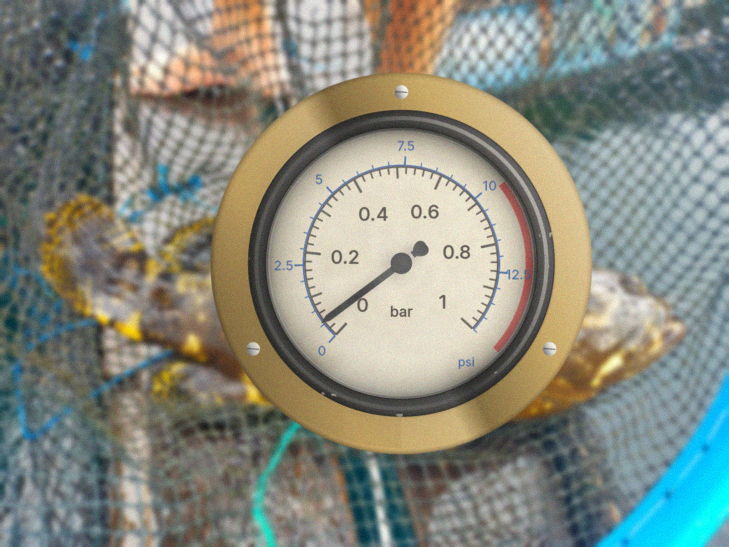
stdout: {"value": 0.04, "unit": "bar"}
